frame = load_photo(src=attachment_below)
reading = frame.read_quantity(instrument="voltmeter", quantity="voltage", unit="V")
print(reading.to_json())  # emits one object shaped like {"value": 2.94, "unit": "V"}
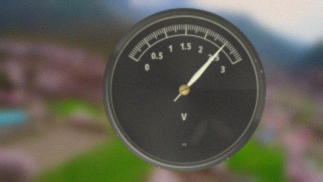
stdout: {"value": 2.5, "unit": "V"}
